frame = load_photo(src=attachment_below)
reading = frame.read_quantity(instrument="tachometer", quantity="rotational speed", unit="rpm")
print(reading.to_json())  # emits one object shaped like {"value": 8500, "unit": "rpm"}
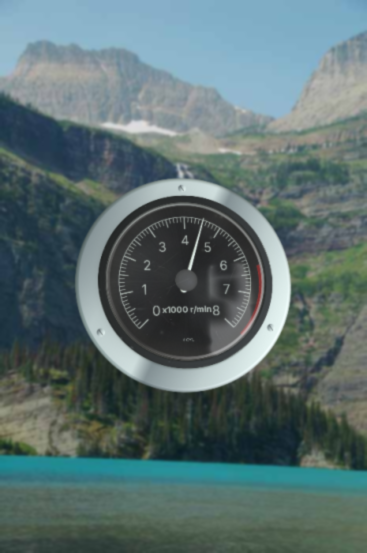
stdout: {"value": 4500, "unit": "rpm"}
